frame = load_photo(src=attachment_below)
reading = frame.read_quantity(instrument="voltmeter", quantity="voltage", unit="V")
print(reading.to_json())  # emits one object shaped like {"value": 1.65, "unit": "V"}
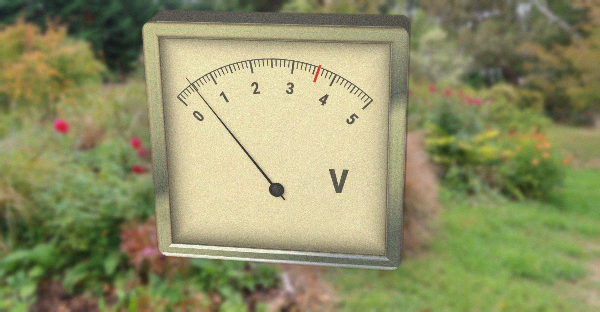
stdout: {"value": 0.5, "unit": "V"}
